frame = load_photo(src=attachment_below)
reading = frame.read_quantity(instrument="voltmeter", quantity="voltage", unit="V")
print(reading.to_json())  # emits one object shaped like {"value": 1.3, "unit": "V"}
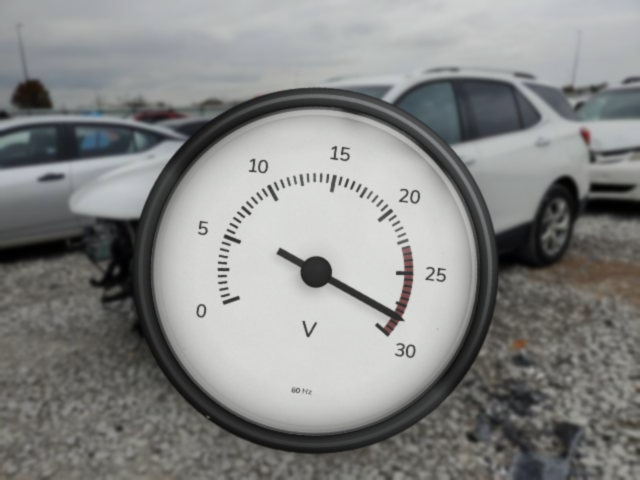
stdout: {"value": 28.5, "unit": "V"}
